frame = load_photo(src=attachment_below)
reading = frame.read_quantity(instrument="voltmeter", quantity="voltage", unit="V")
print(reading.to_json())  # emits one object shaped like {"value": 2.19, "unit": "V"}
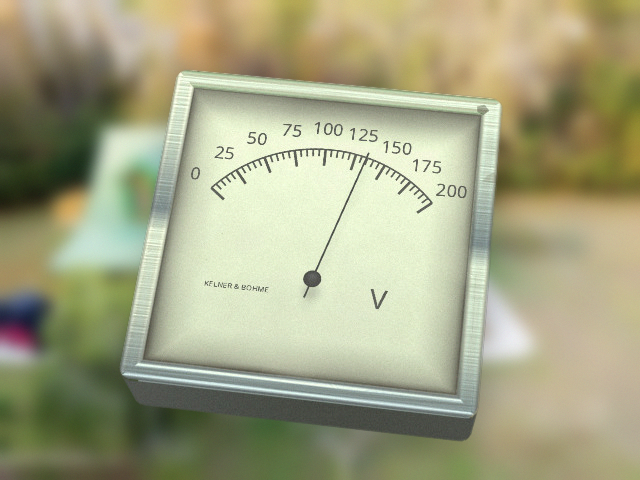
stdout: {"value": 135, "unit": "V"}
